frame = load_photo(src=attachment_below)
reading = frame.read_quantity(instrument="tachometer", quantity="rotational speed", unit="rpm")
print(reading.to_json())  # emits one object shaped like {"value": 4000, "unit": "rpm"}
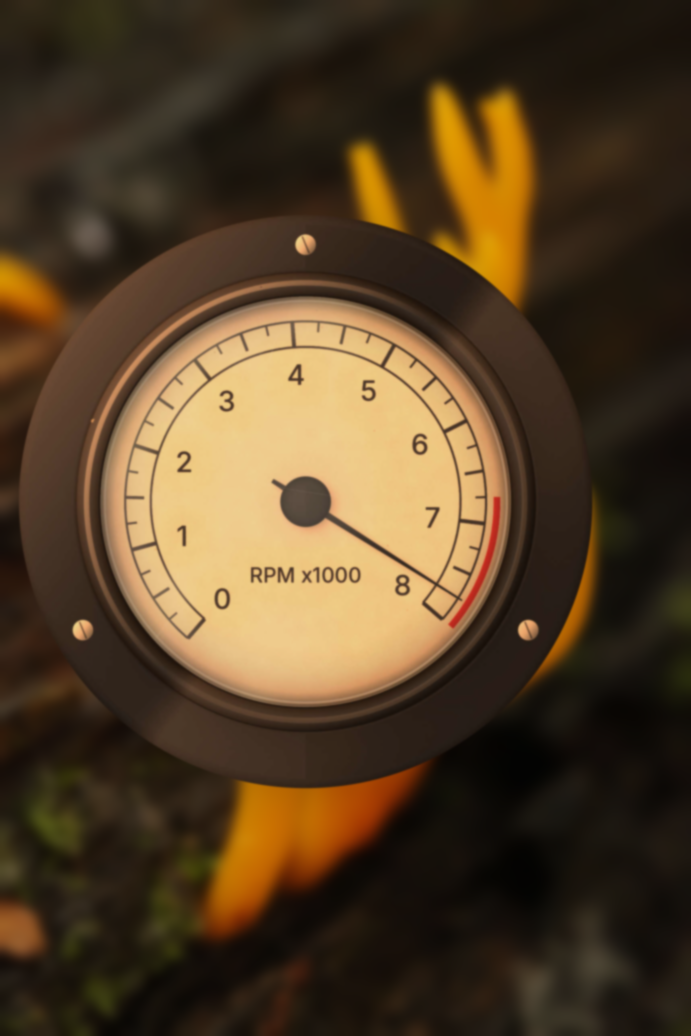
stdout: {"value": 7750, "unit": "rpm"}
